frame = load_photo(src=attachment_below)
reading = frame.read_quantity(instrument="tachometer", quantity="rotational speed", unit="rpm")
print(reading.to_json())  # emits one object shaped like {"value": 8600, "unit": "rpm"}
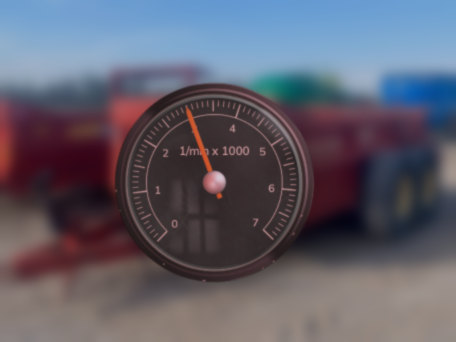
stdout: {"value": 3000, "unit": "rpm"}
